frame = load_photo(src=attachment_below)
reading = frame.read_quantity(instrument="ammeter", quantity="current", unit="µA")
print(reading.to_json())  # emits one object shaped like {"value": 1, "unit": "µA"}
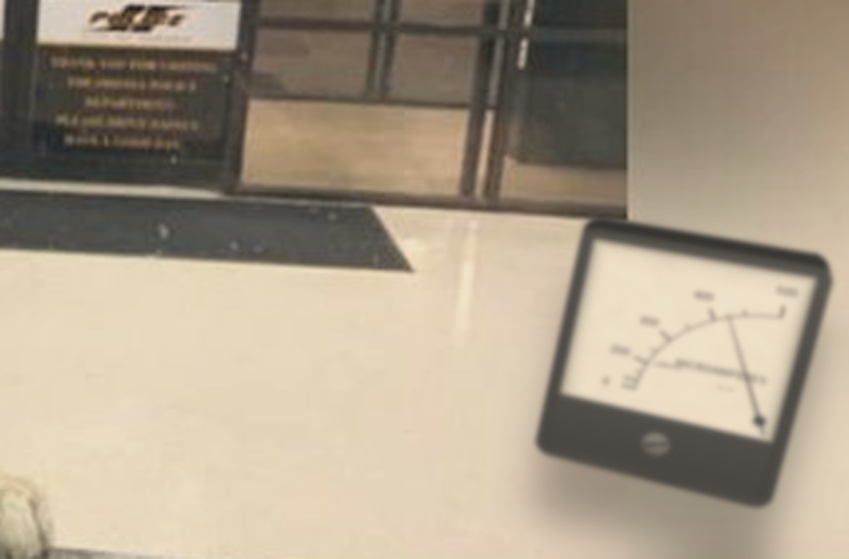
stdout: {"value": 425, "unit": "µA"}
